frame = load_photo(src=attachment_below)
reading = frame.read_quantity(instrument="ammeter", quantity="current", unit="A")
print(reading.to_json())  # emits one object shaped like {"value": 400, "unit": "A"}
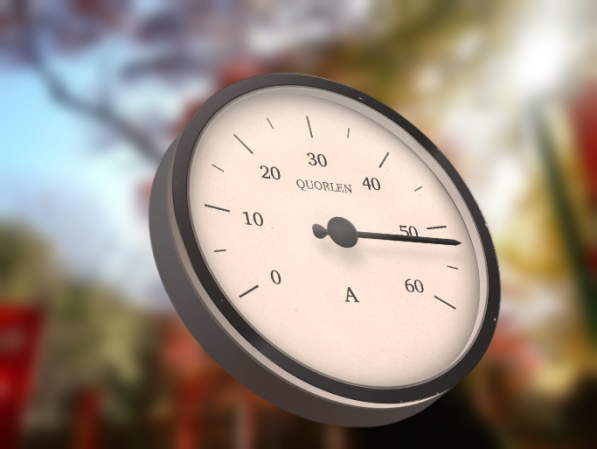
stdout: {"value": 52.5, "unit": "A"}
